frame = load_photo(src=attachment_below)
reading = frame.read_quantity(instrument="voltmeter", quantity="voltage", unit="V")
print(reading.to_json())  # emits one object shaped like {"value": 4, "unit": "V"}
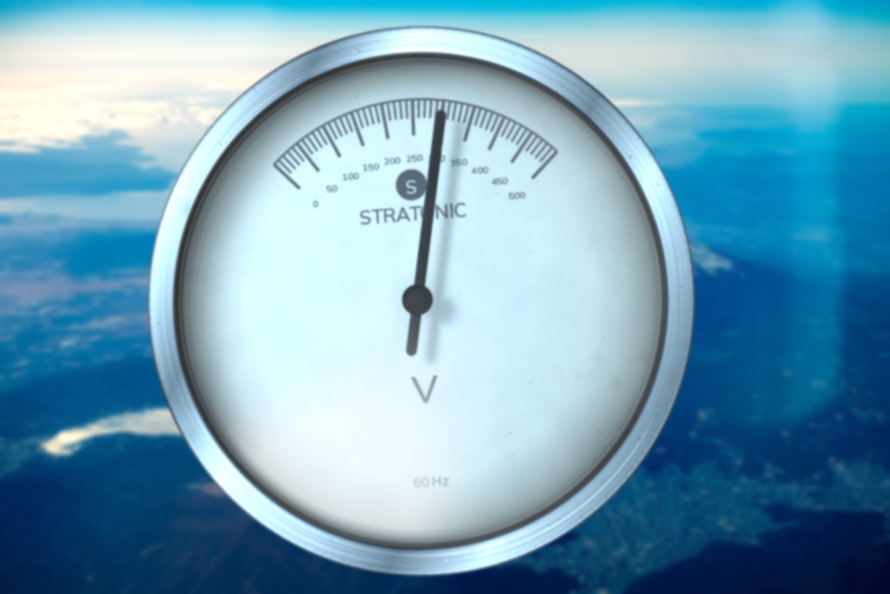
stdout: {"value": 300, "unit": "V"}
